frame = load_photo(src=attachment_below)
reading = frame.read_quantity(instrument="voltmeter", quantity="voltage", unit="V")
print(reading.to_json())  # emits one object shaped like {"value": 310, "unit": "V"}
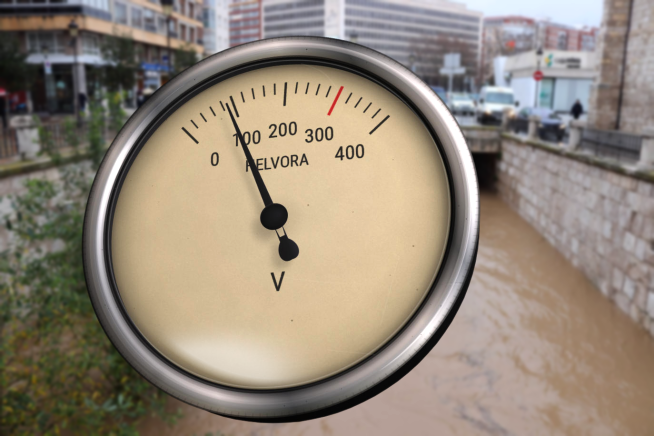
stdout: {"value": 90, "unit": "V"}
